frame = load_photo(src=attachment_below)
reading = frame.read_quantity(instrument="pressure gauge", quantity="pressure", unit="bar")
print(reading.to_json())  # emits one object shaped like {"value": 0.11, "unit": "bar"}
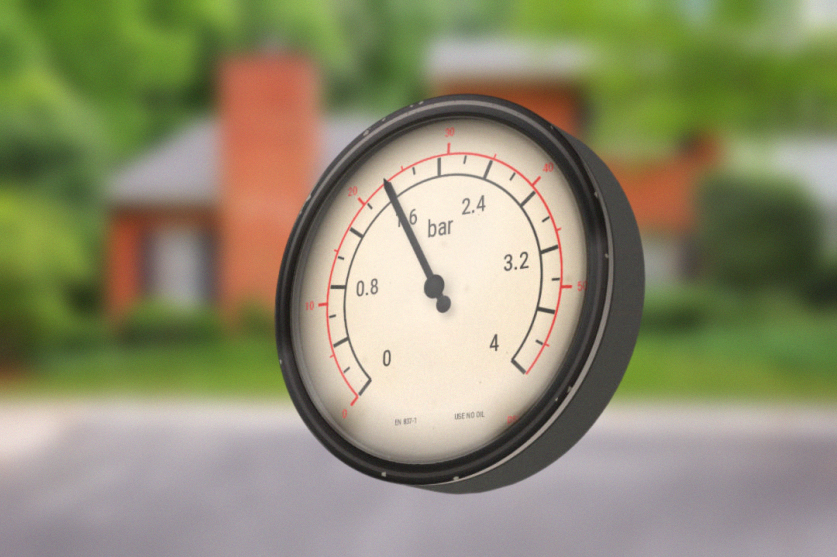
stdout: {"value": 1.6, "unit": "bar"}
